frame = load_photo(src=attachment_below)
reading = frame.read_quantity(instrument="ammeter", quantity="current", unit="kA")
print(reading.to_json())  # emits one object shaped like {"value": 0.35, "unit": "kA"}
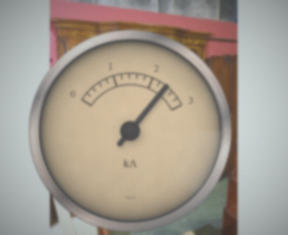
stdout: {"value": 2.4, "unit": "kA"}
